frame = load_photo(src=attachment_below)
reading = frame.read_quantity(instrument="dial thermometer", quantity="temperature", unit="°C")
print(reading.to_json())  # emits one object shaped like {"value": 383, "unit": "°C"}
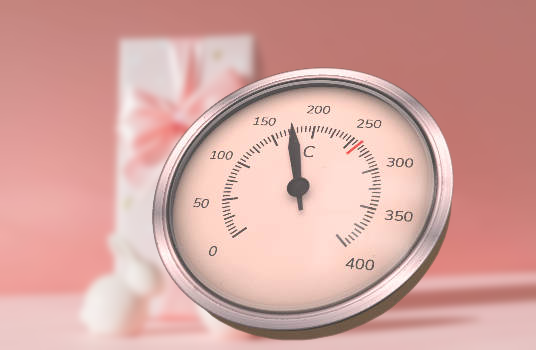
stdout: {"value": 175, "unit": "°C"}
